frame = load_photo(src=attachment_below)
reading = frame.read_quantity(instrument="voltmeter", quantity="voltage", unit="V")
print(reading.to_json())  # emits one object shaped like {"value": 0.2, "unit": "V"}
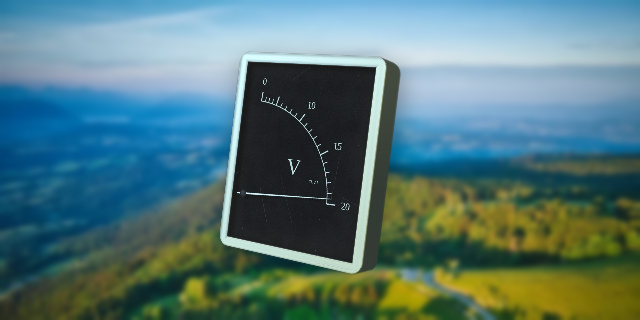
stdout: {"value": 19.5, "unit": "V"}
